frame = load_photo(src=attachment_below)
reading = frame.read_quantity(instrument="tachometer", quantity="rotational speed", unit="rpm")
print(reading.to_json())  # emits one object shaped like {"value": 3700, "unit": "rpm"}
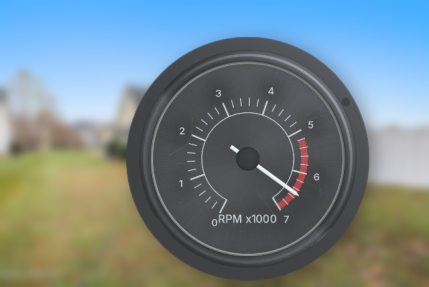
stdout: {"value": 6500, "unit": "rpm"}
